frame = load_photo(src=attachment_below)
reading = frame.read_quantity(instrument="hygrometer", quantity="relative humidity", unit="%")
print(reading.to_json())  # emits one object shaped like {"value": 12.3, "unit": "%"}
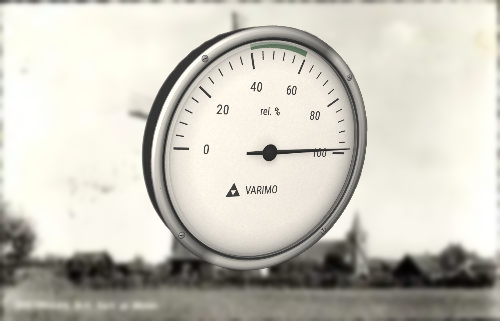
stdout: {"value": 98, "unit": "%"}
